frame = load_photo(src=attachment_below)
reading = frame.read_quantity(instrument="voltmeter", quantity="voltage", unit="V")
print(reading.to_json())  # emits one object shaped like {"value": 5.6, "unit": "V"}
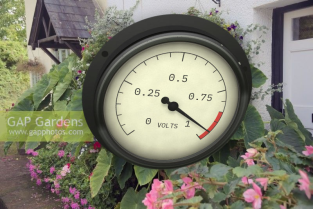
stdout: {"value": 0.95, "unit": "V"}
